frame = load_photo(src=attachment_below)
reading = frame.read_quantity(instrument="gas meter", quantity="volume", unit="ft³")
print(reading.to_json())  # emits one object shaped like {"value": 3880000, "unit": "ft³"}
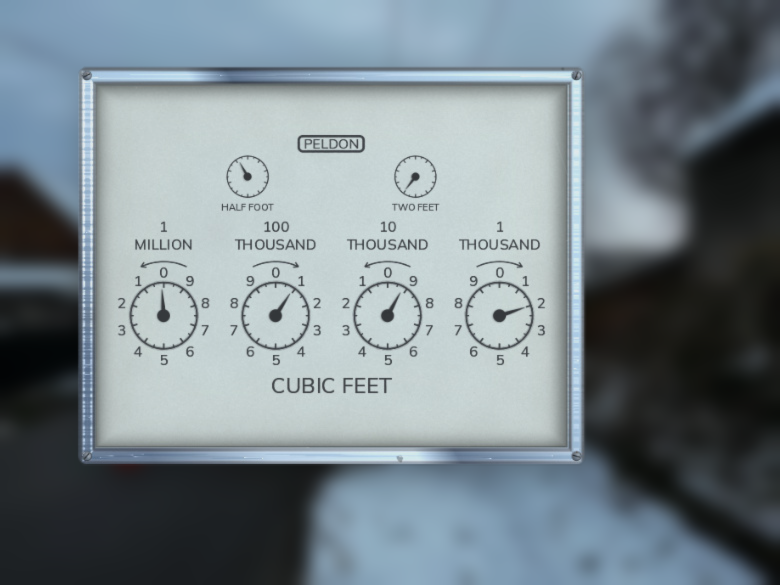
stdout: {"value": 9200, "unit": "ft³"}
